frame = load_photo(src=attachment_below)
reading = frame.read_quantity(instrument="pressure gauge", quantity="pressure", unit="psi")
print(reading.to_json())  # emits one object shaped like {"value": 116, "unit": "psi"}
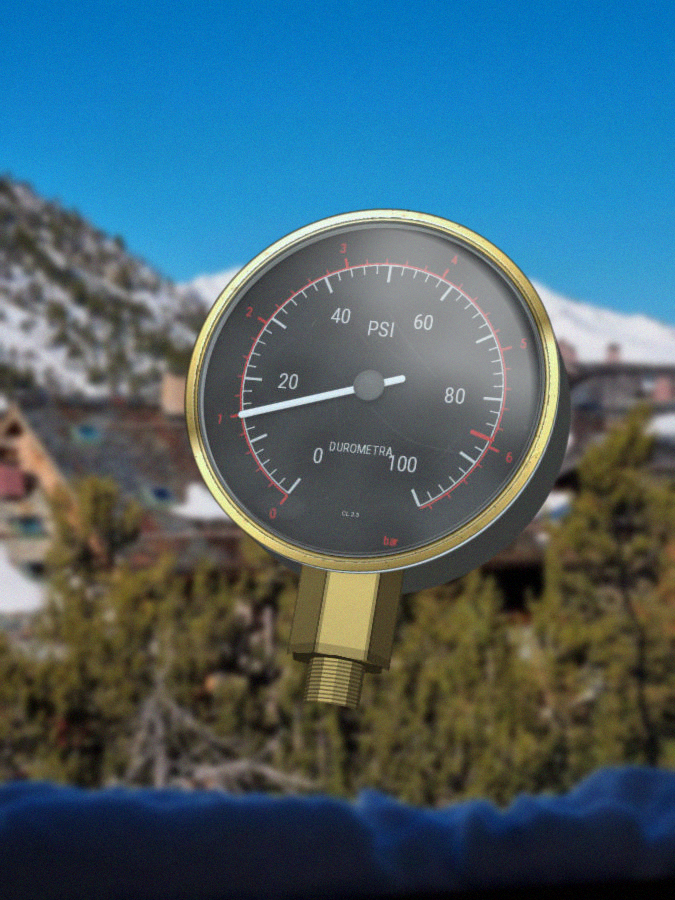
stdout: {"value": 14, "unit": "psi"}
